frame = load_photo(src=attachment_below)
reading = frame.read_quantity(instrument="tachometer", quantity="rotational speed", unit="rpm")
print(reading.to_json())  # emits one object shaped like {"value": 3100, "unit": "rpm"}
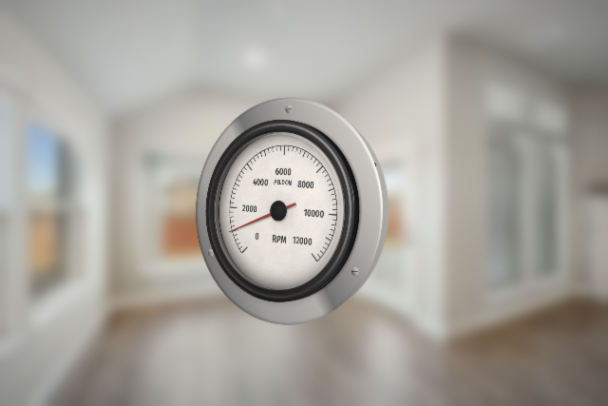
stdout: {"value": 1000, "unit": "rpm"}
